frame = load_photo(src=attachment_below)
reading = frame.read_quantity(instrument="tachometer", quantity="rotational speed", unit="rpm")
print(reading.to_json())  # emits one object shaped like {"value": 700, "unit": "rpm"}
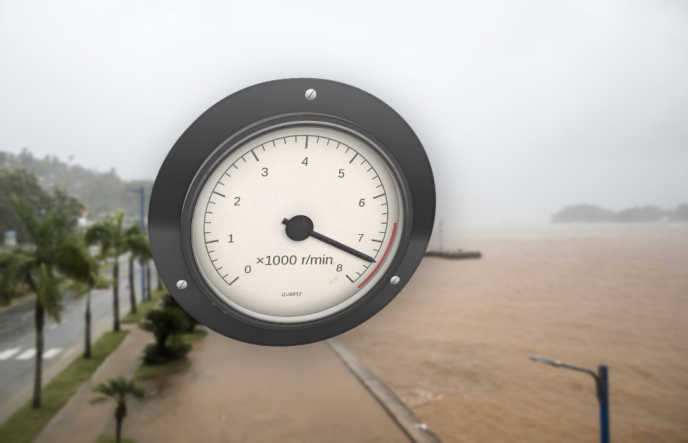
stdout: {"value": 7400, "unit": "rpm"}
